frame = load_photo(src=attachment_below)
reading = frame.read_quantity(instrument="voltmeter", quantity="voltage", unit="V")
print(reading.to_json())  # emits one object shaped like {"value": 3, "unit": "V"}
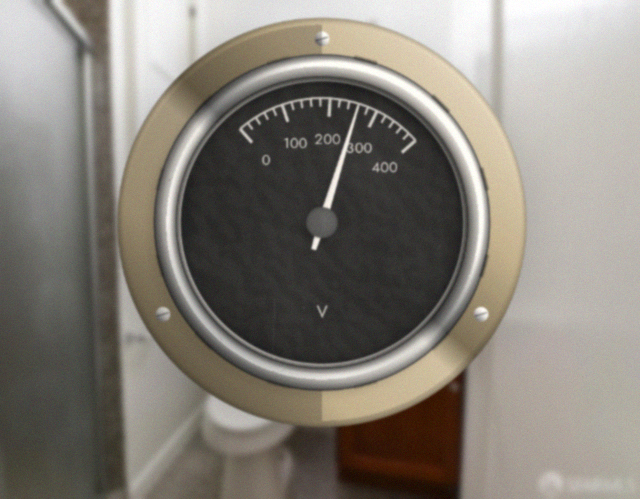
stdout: {"value": 260, "unit": "V"}
